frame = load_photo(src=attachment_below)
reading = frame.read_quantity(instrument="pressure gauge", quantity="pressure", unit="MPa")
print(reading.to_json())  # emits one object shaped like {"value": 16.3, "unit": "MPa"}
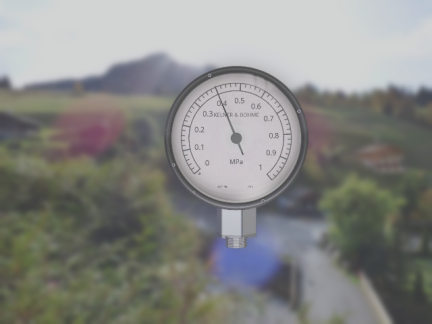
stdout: {"value": 0.4, "unit": "MPa"}
